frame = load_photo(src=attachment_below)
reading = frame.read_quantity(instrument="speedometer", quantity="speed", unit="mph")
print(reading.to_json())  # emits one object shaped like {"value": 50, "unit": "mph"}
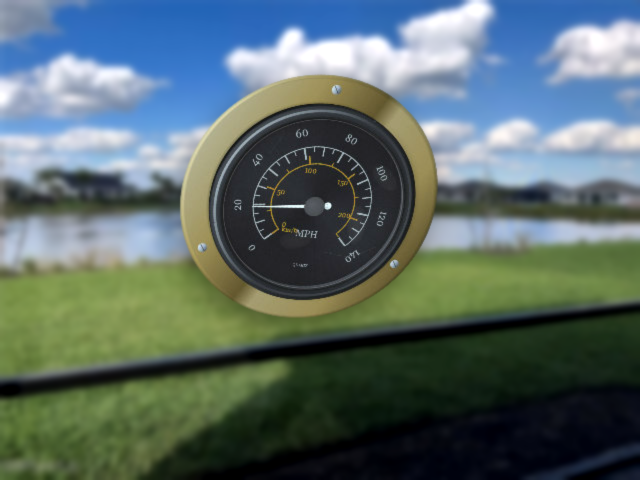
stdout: {"value": 20, "unit": "mph"}
